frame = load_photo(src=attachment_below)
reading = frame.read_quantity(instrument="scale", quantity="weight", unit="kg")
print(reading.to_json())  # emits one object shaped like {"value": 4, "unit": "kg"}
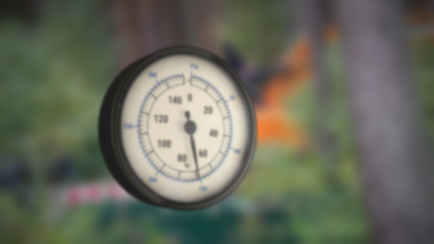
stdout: {"value": 70, "unit": "kg"}
